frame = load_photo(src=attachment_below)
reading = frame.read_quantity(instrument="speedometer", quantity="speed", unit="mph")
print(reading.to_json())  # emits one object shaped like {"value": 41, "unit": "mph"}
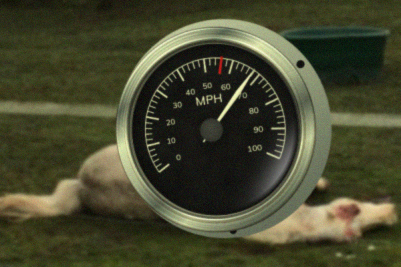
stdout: {"value": 68, "unit": "mph"}
